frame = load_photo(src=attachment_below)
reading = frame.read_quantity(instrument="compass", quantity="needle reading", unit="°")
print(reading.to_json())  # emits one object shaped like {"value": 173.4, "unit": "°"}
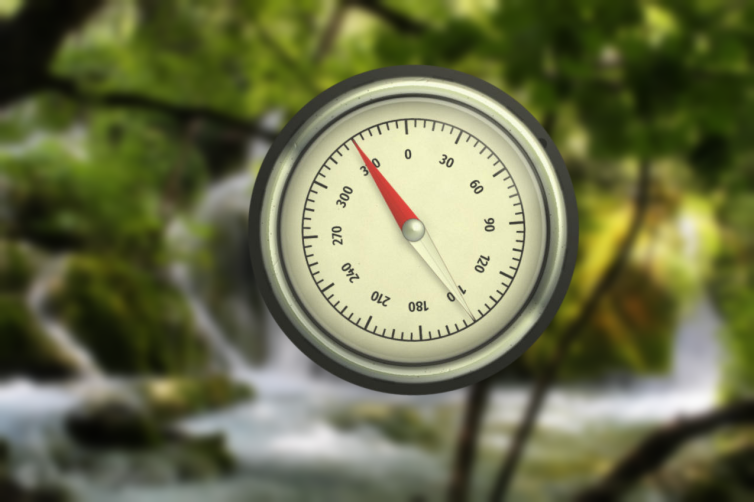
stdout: {"value": 330, "unit": "°"}
